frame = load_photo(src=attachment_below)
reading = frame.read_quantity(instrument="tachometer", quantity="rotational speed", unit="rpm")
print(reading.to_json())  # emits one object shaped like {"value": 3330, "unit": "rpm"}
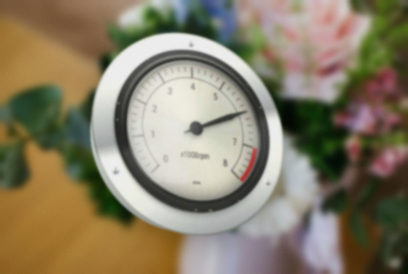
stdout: {"value": 6000, "unit": "rpm"}
